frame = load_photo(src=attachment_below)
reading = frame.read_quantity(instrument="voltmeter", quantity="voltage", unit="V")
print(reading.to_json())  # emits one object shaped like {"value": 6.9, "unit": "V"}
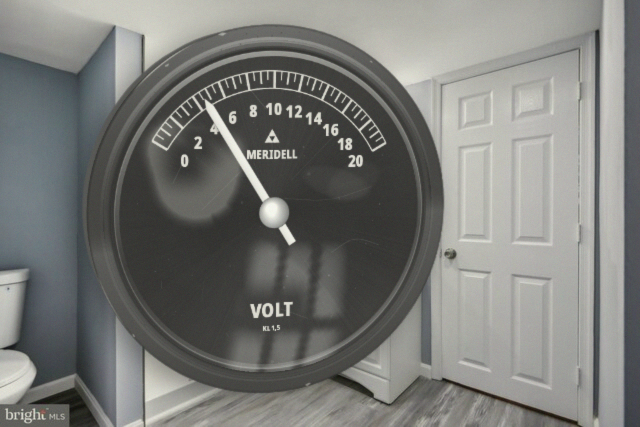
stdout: {"value": 4.5, "unit": "V"}
